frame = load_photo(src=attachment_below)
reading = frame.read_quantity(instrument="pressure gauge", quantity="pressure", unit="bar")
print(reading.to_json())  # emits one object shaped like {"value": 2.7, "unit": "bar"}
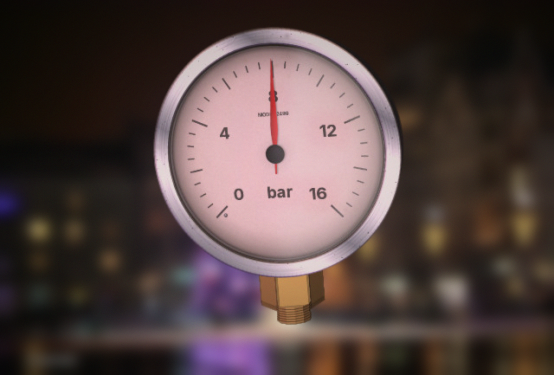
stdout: {"value": 8, "unit": "bar"}
